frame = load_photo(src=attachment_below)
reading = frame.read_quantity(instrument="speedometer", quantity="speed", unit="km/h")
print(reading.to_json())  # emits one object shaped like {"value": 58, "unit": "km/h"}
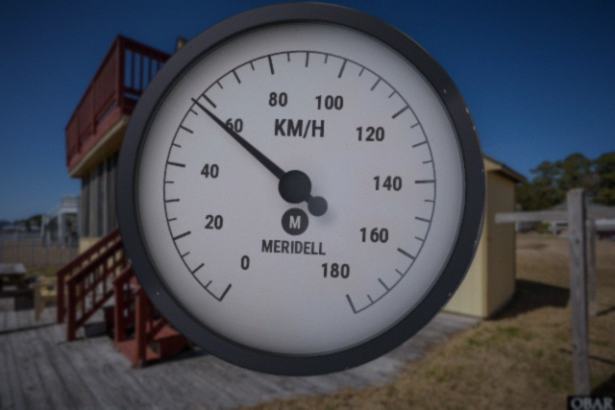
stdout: {"value": 57.5, "unit": "km/h"}
